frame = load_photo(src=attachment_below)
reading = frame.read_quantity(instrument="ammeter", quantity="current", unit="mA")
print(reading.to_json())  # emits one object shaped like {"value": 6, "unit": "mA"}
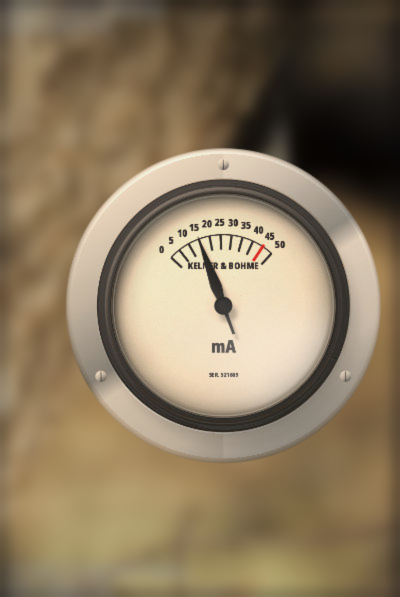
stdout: {"value": 15, "unit": "mA"}
